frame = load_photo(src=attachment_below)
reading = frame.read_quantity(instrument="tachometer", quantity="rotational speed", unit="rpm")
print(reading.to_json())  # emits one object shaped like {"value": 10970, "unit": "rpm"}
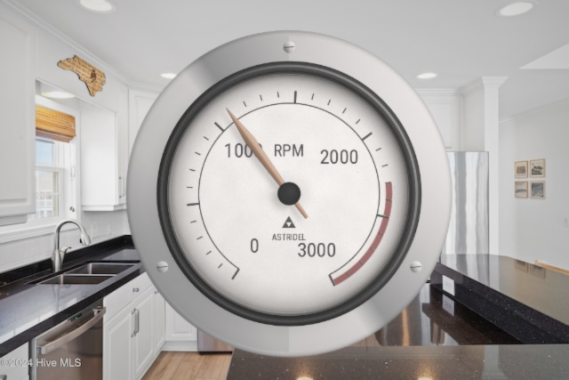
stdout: {"value": 1100, "unit": "rpm"}
